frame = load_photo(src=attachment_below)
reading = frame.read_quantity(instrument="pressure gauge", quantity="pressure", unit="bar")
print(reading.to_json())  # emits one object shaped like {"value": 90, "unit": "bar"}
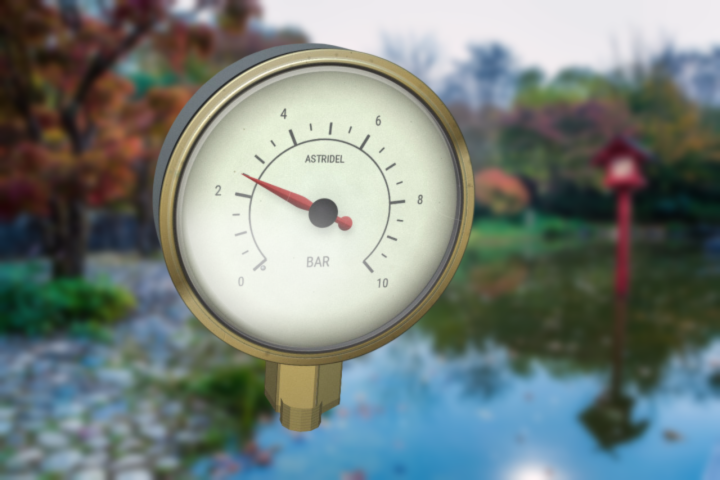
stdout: {"value": 2.5, "unit": "bar"}
